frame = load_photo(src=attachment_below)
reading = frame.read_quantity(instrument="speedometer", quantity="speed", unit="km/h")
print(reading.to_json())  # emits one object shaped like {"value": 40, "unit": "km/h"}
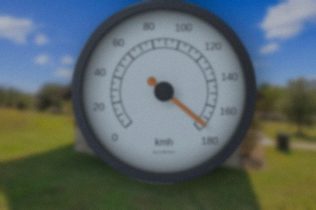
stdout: {"value": 175, "unit": "km/h"}
